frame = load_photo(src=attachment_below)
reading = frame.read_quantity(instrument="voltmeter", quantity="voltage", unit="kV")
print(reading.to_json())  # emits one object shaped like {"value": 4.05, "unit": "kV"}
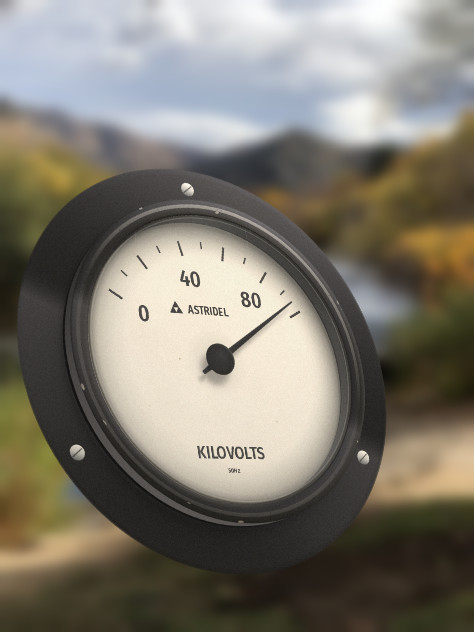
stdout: {"value": 95, "unit": "kV"}
